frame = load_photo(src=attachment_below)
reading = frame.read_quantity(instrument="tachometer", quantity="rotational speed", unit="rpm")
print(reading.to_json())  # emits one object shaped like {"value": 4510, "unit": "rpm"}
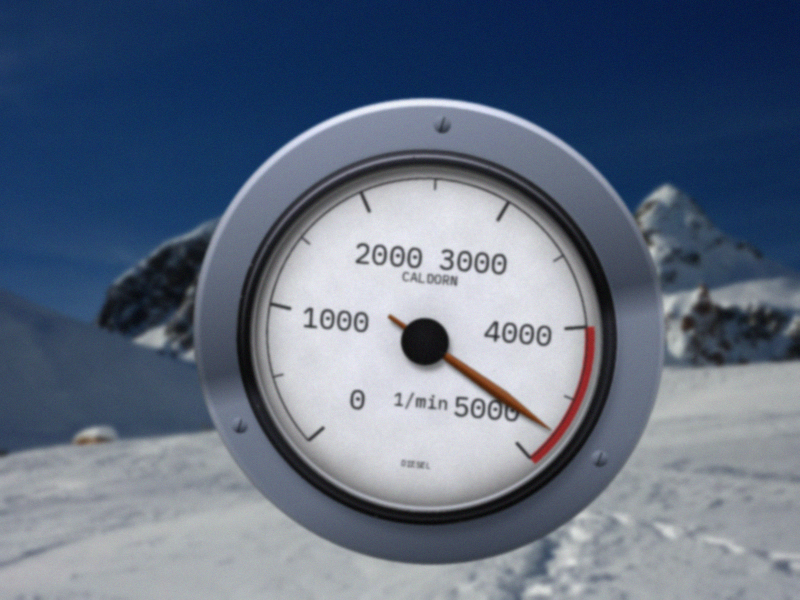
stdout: {"value": 4750, "unit": "rpm"}
